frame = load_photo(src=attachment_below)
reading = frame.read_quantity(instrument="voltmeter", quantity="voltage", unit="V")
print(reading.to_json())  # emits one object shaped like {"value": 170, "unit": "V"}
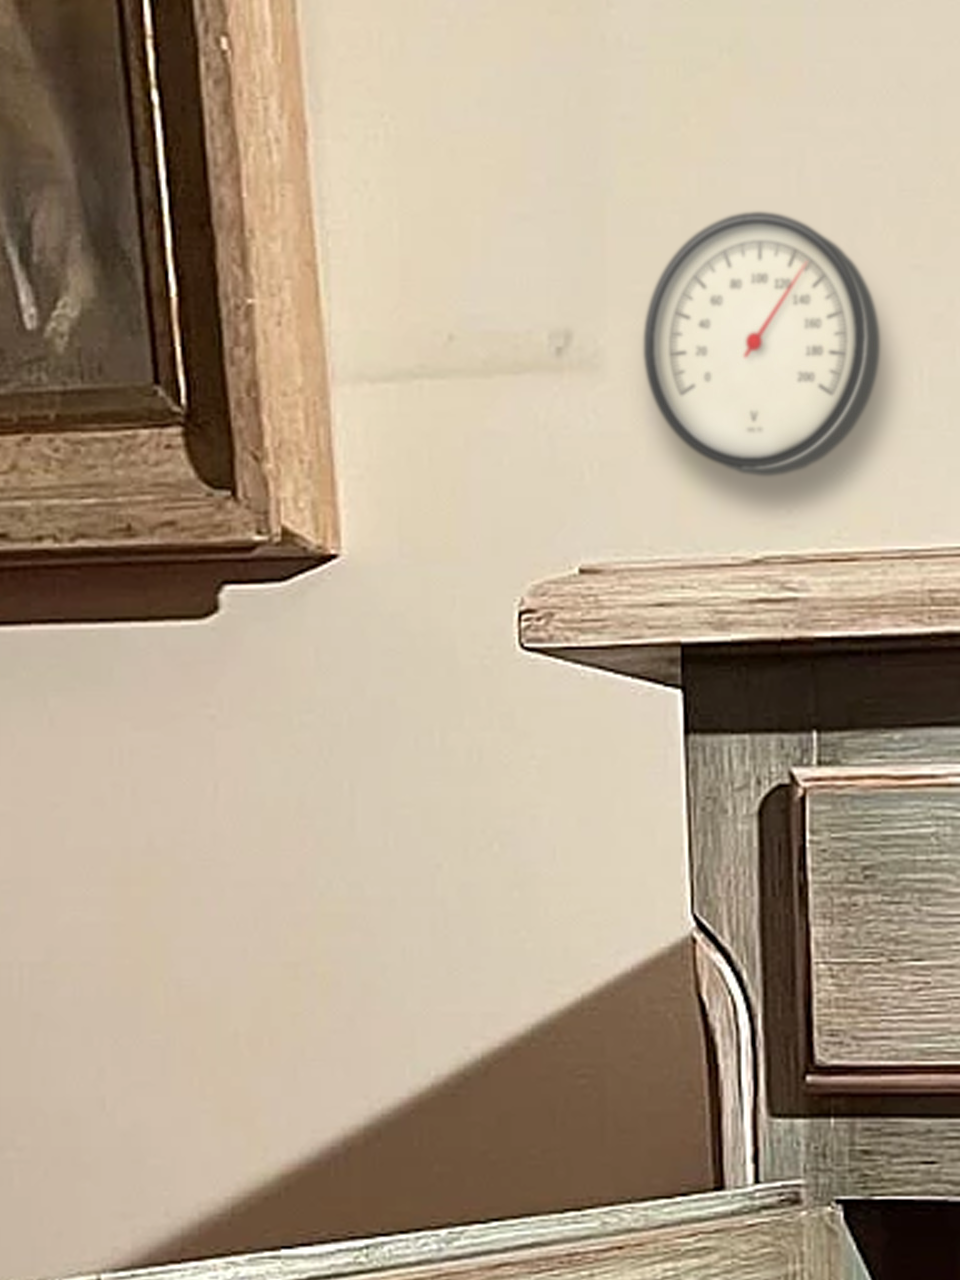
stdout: {"value": 130, "unit": "V"}
